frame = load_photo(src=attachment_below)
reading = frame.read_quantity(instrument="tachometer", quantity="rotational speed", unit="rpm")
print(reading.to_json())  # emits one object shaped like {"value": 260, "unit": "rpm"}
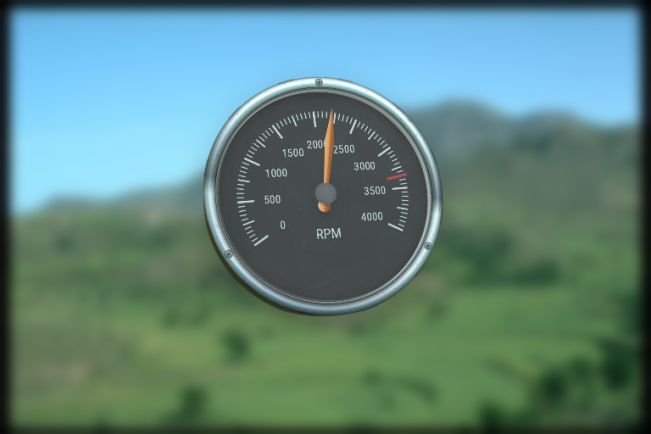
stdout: {"value": 2200, "unit": "rpm"}
